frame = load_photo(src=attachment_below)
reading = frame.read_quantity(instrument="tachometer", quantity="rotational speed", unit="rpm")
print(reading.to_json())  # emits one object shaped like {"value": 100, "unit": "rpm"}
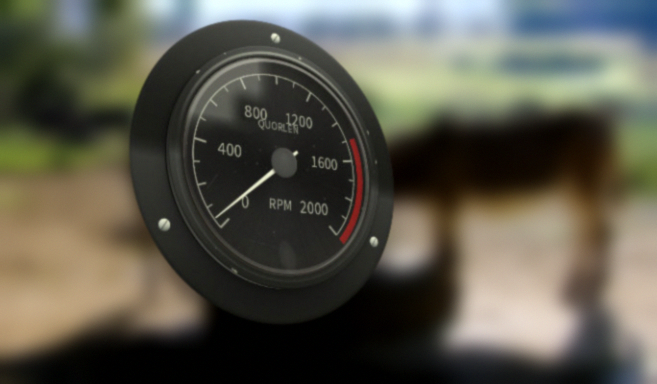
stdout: {"value": 50, "unit": "rpm"}
